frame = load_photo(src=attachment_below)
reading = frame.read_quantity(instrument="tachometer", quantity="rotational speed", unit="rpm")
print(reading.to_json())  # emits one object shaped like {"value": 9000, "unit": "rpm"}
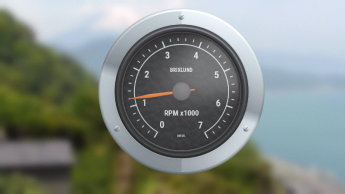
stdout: {"value": 1200, "unit": "rpm"}
